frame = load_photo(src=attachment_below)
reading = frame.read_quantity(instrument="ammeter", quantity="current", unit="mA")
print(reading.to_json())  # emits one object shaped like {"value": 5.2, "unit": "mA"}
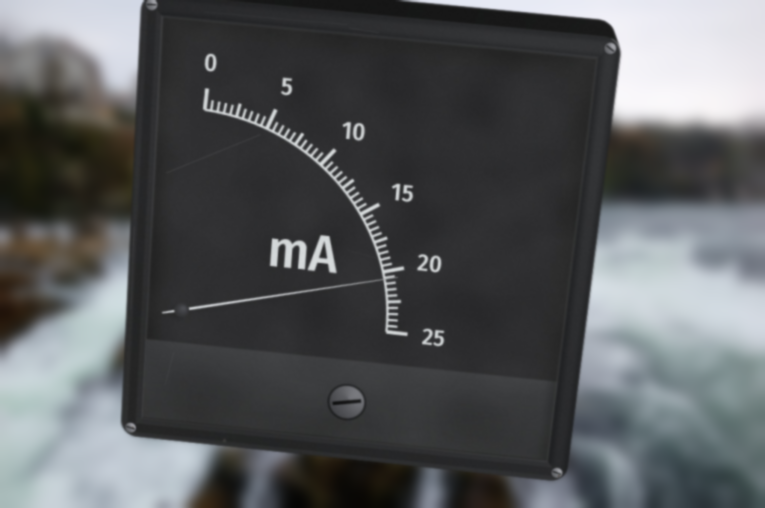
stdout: {"value": 20.5, "unit": "mA"}
